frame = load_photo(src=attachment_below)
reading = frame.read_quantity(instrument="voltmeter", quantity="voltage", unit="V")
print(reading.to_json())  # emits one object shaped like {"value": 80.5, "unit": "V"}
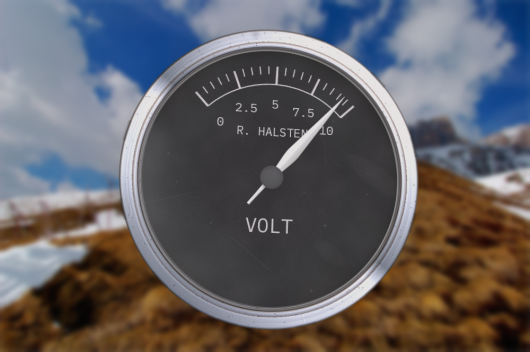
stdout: {"value": 9.25, "unit": "V"}
